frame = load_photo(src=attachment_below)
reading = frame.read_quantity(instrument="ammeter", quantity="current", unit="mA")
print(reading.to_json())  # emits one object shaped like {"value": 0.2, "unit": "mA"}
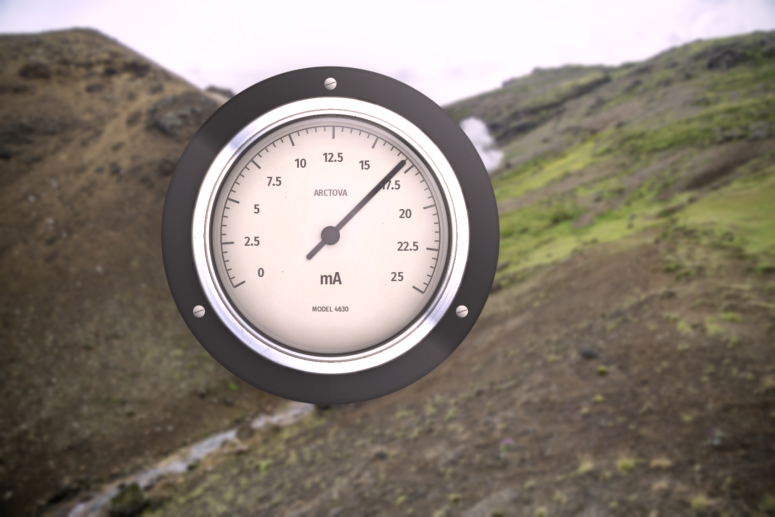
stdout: {"value": 17, "unit": "mA"}
